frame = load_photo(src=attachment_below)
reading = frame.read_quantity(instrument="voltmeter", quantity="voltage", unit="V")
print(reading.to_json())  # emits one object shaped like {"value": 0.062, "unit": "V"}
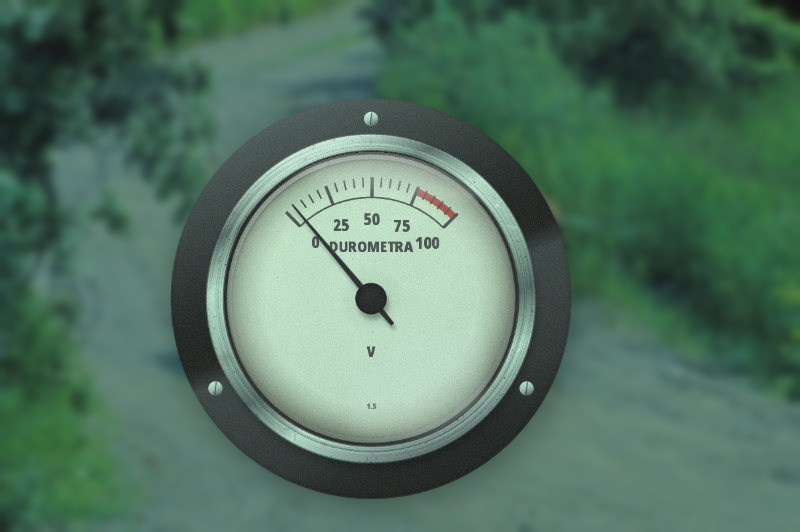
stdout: {"value": 5, "unit": "V"}
